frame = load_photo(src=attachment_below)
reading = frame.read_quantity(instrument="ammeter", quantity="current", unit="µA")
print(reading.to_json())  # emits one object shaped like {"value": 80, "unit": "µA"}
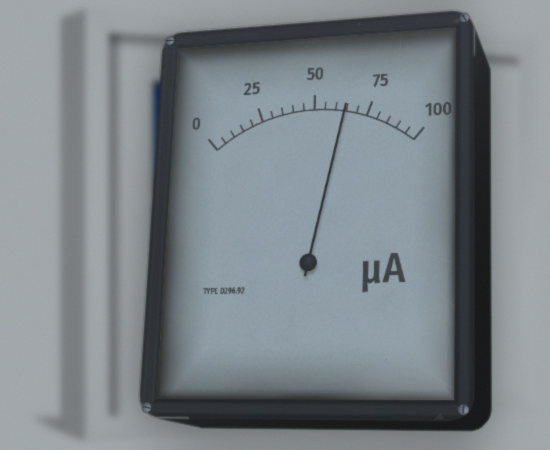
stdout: {"value": 65, "unit": "µA"}
